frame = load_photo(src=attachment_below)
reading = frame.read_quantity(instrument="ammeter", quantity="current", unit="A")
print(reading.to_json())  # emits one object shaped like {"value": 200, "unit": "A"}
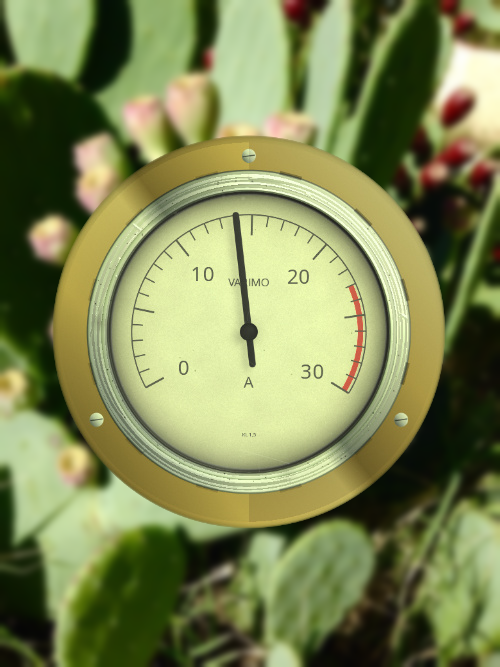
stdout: {"value": 14, "unit": "A"}
